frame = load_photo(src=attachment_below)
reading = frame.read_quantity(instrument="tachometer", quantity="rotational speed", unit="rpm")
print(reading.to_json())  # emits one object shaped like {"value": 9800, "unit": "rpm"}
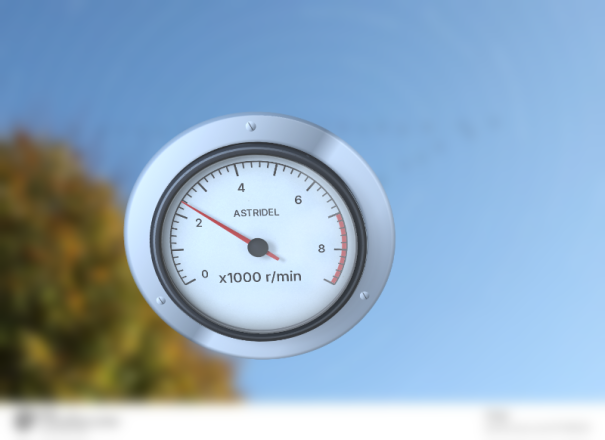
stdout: {"value": 2400, "unit": "rpm"}
